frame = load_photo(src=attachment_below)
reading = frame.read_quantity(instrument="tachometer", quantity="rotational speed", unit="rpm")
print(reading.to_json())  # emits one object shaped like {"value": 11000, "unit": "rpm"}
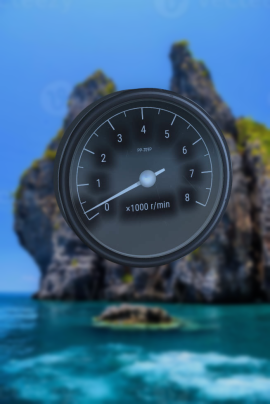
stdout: {"value": 250, "unit": "rpm"}
